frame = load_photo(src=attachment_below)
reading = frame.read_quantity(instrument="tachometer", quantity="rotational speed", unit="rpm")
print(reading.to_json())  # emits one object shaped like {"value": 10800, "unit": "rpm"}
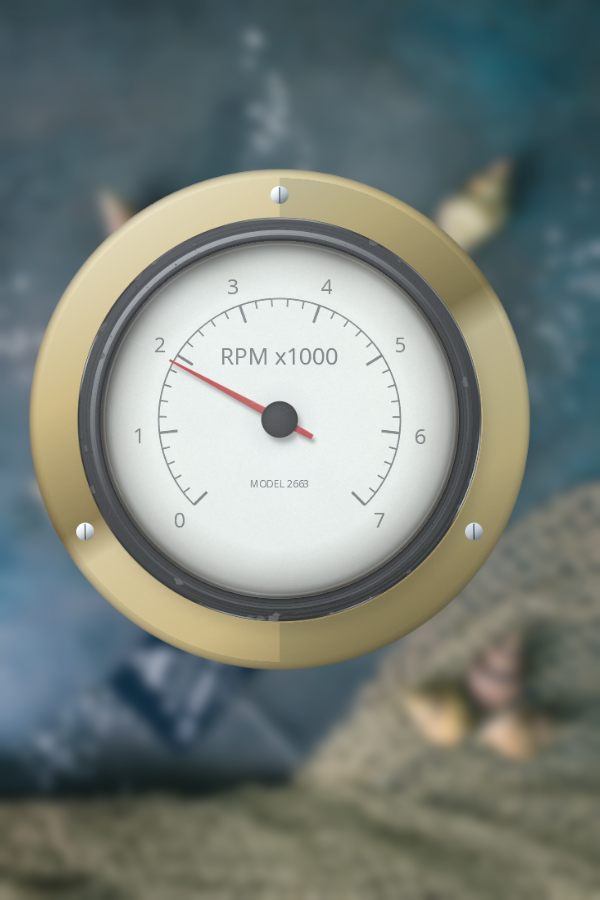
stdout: {"value": 1900, "unit": "rpm"}
